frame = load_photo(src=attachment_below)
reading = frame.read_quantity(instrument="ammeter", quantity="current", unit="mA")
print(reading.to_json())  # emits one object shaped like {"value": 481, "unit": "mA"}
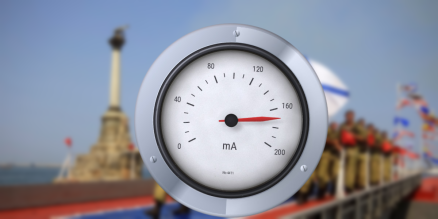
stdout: {"value": 170, "unit": "mA"}
